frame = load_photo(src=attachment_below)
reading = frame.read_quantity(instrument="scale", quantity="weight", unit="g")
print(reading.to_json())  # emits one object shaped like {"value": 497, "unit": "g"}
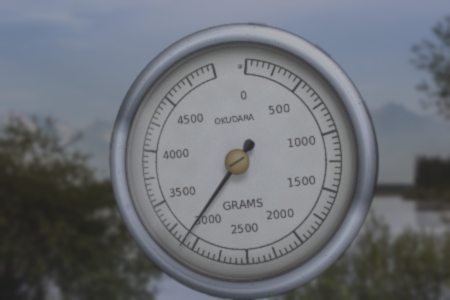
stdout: {"value": 3100, "unit": "g"}
